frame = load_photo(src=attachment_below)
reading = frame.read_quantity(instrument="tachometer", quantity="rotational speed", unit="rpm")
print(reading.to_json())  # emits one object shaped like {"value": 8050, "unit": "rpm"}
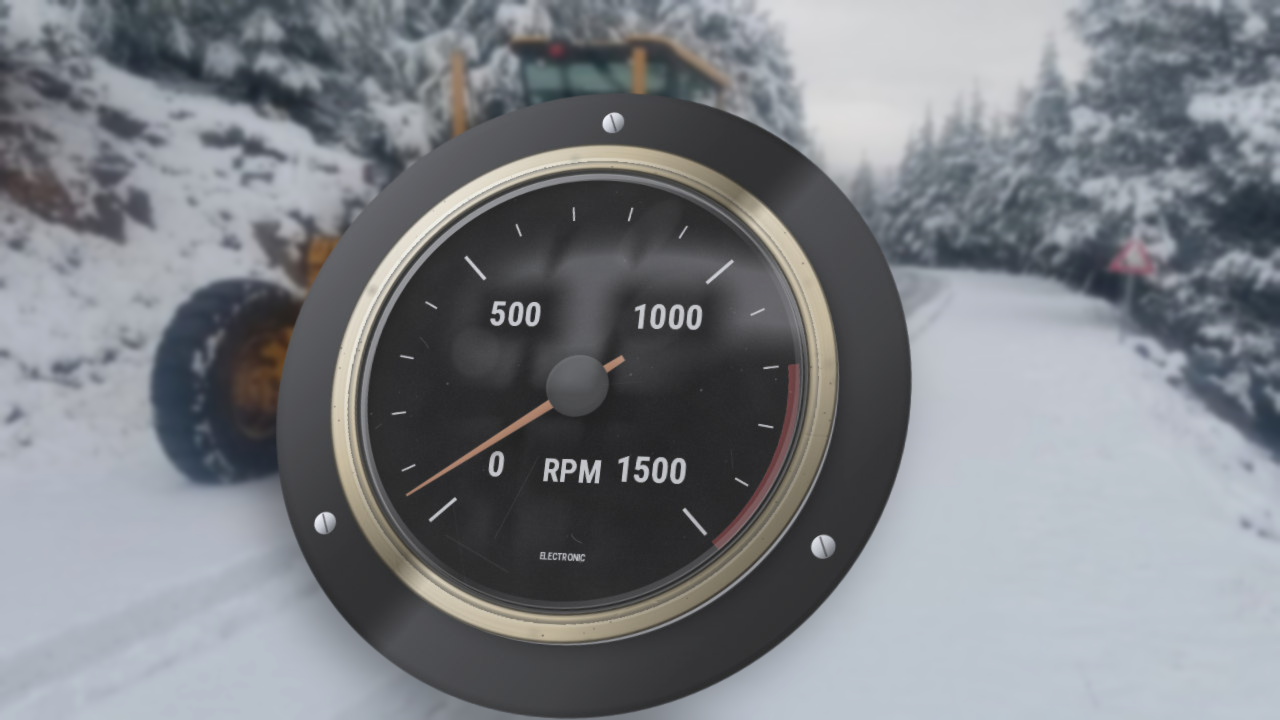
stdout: {"value": 50, "unit": "rpm"}
